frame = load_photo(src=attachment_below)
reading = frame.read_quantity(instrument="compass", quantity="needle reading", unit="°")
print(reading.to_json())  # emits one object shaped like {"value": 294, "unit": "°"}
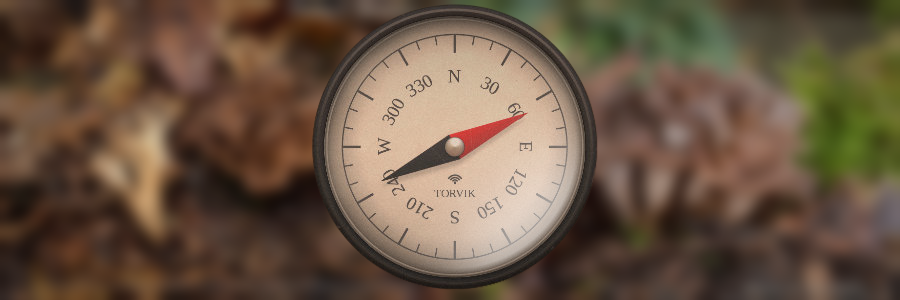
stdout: {"value": 65, "unit": "°"}
